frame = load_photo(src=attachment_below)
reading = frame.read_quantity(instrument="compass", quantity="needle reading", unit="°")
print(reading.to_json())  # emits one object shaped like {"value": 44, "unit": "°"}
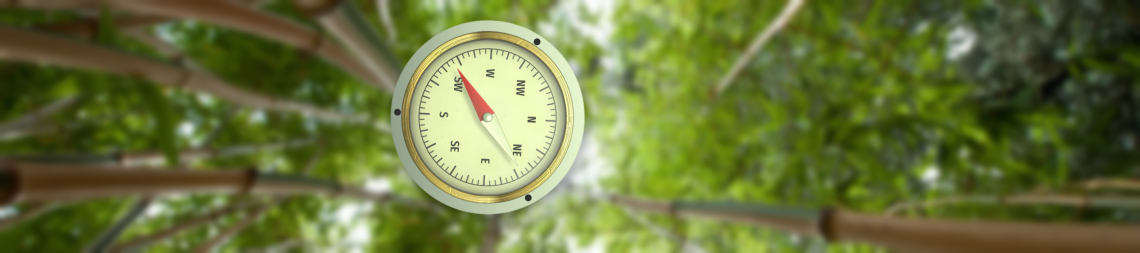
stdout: {"value": 235, "unit": "°"}
